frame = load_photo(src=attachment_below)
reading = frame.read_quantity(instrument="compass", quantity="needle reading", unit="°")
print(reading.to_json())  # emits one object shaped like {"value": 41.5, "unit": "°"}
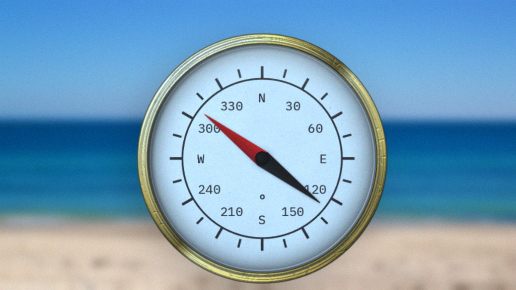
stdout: {"value": 307.5, "unit": "°"}
